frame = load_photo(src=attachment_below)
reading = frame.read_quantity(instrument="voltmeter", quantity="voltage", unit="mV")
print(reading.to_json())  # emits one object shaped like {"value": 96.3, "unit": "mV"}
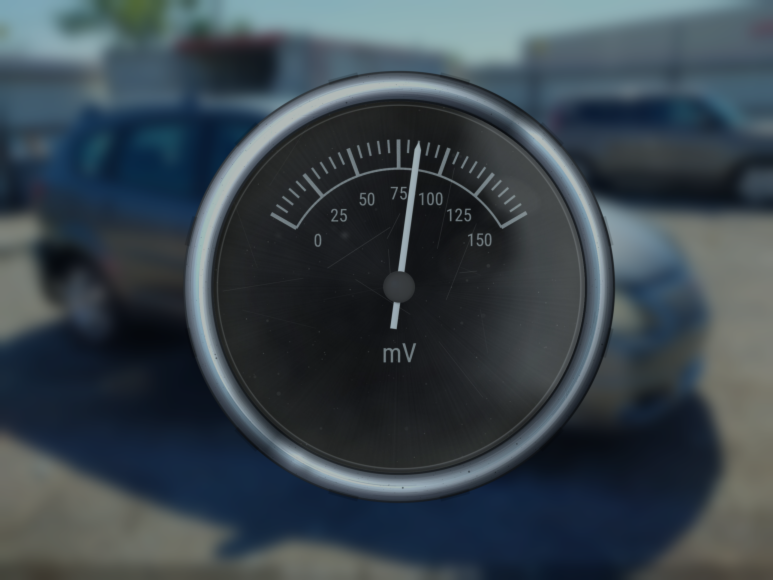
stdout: {"value": 85, "unit": "mV"}
